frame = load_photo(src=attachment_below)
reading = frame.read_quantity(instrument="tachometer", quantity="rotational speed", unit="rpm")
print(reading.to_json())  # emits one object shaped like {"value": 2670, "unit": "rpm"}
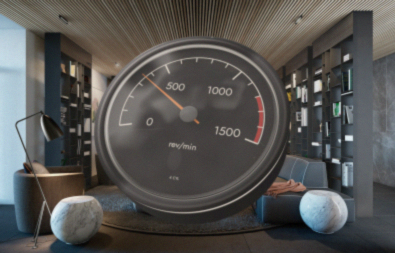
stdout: {"value": 350, "unit": "rpm"}
